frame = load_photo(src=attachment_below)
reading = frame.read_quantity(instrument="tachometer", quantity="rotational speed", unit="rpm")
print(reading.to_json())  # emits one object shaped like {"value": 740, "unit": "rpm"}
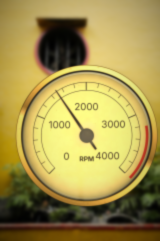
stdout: {"value": 1500, "unit": "rpm"}
